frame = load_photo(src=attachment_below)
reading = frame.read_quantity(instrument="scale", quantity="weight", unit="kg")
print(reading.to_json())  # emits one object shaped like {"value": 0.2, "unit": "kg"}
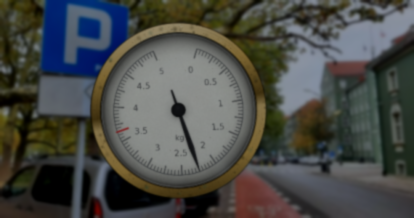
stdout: {"value": 2.25, "unit": "kg"}
